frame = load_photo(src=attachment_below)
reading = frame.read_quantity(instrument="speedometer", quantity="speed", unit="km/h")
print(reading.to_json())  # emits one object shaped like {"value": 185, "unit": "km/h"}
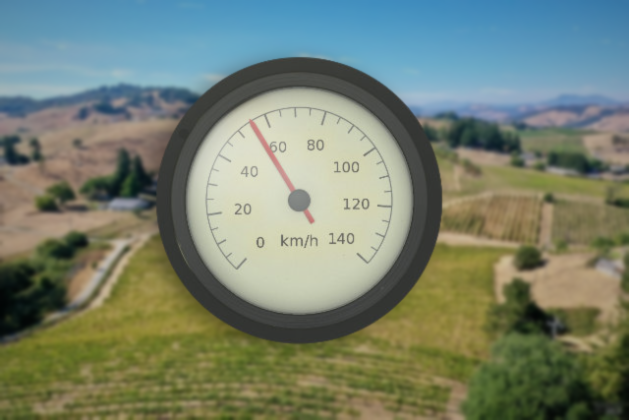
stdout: {"value": 55, "unit": "km/h"}
